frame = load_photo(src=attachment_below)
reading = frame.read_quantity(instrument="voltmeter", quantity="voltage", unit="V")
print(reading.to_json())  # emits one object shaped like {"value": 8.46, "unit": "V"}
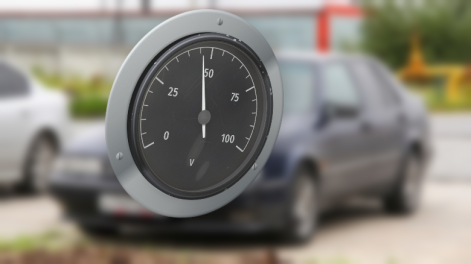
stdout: {"value": 45, "unit": "V"}
